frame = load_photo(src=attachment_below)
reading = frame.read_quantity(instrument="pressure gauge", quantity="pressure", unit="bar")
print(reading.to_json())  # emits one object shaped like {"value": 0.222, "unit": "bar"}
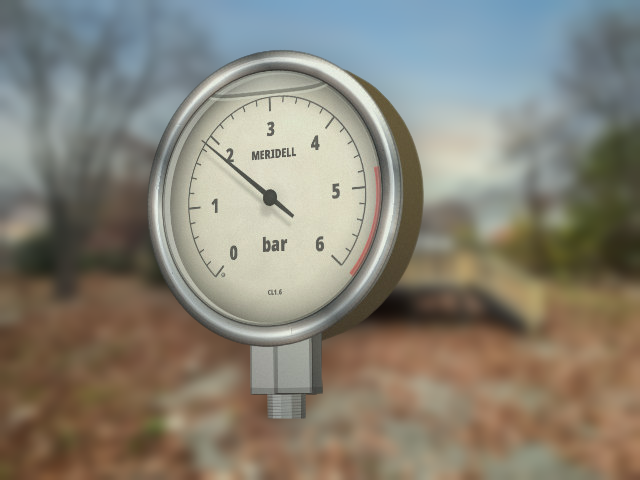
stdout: {"value": 1.9, "unit": "bar"}
